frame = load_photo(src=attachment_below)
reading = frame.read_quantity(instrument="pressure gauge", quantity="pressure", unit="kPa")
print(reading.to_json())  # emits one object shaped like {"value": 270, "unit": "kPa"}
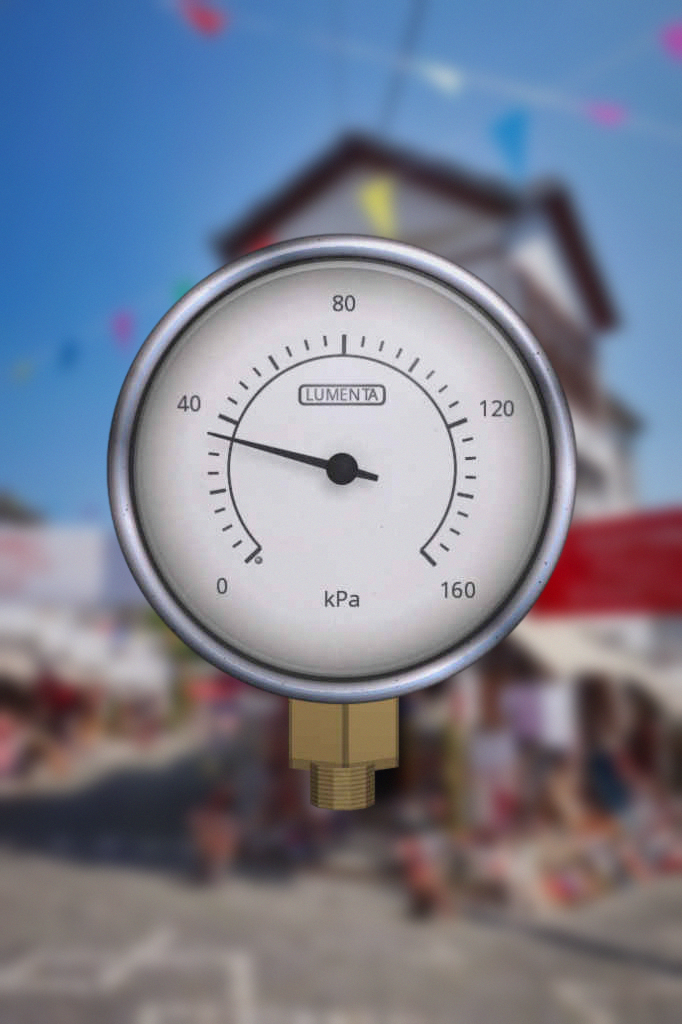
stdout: {"value": 35, "unit": "kPa"}
